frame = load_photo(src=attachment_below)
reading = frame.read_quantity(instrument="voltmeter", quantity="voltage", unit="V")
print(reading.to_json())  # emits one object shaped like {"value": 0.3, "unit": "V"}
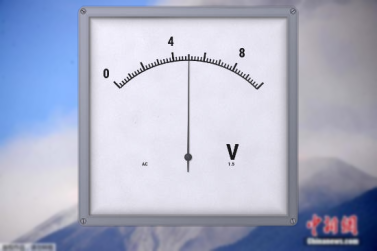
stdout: {"value": 5, "unit": "V"}
